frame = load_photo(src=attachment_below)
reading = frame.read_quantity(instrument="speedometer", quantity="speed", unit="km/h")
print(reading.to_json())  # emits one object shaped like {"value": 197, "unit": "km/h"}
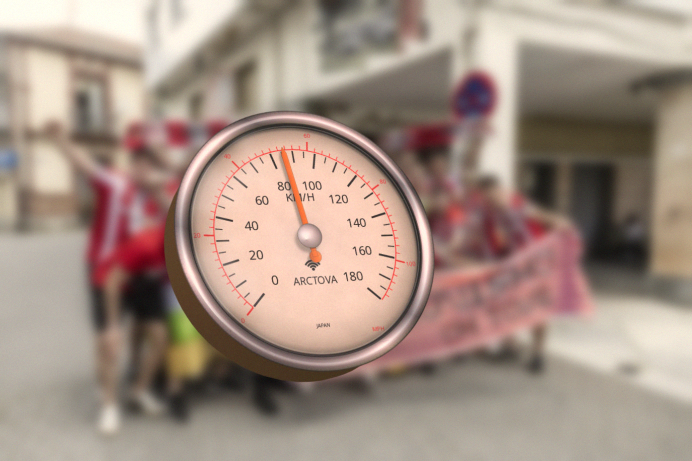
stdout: {"value": 85, "unit": "km/h"}
